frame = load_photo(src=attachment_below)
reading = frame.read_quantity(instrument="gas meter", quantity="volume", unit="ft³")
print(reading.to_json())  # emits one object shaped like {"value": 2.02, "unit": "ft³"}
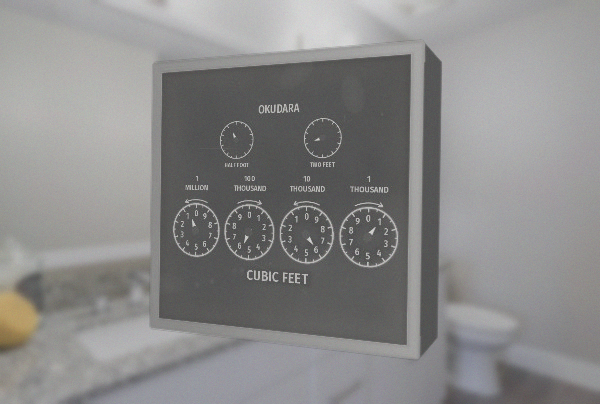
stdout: {"value": 56100, "unit": "ft³"}
